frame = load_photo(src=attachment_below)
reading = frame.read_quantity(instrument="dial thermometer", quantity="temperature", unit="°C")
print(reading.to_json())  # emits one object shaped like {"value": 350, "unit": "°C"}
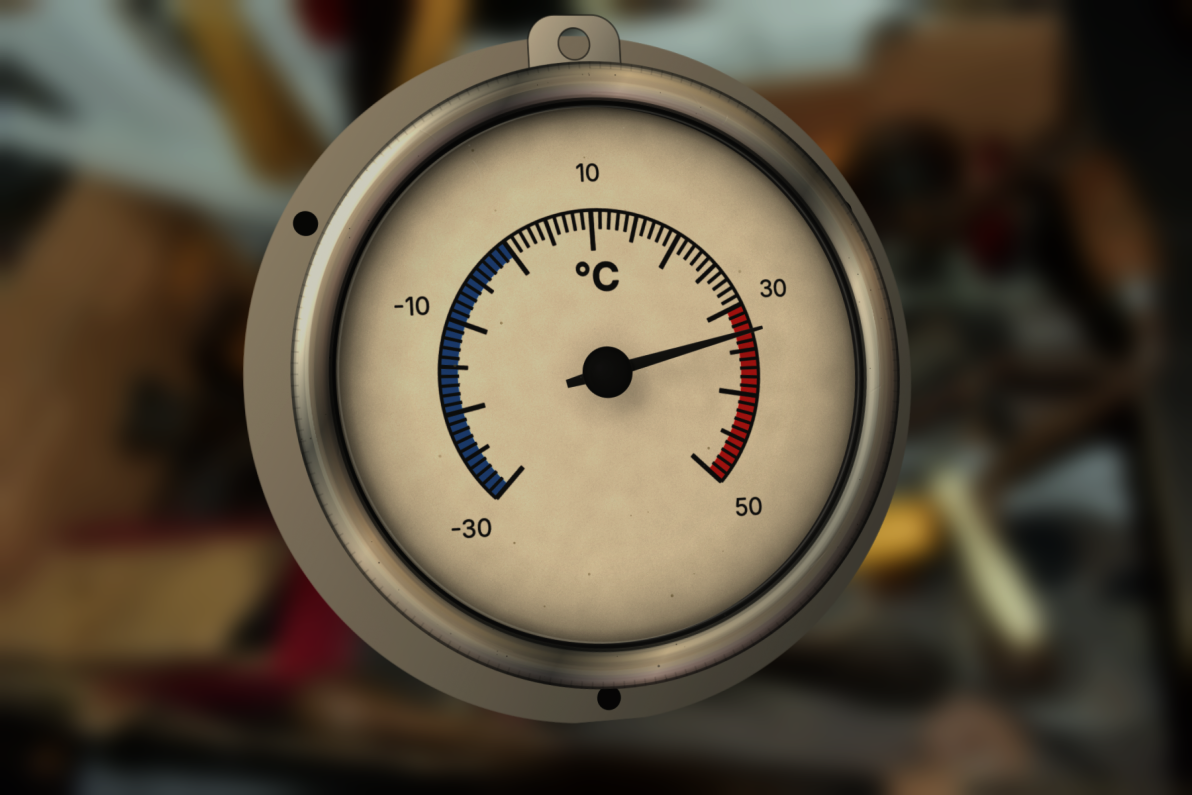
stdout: {"value": 33, "unit": "°C"}
